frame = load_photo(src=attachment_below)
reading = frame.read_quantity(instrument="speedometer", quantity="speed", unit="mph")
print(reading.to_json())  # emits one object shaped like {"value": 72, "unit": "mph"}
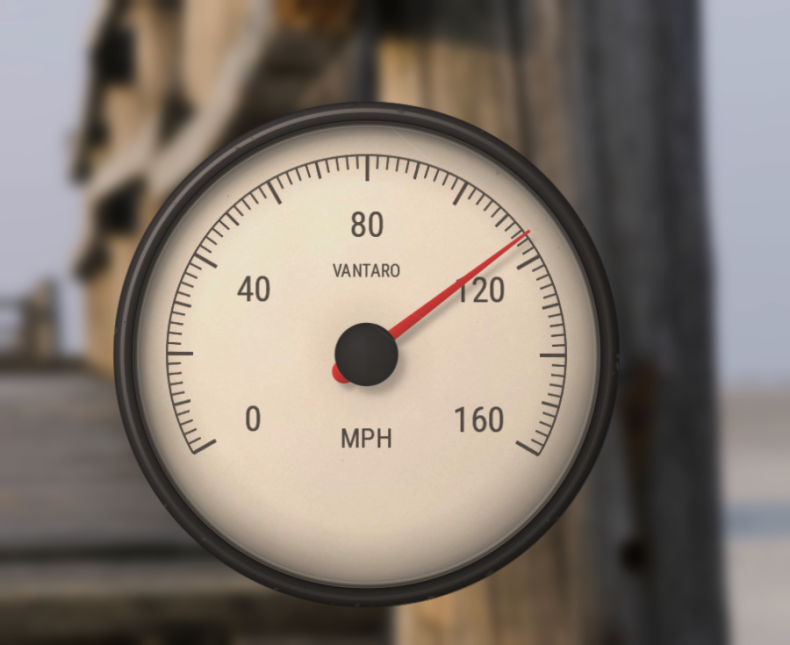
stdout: {"value": 115, "unit": "mph"}
